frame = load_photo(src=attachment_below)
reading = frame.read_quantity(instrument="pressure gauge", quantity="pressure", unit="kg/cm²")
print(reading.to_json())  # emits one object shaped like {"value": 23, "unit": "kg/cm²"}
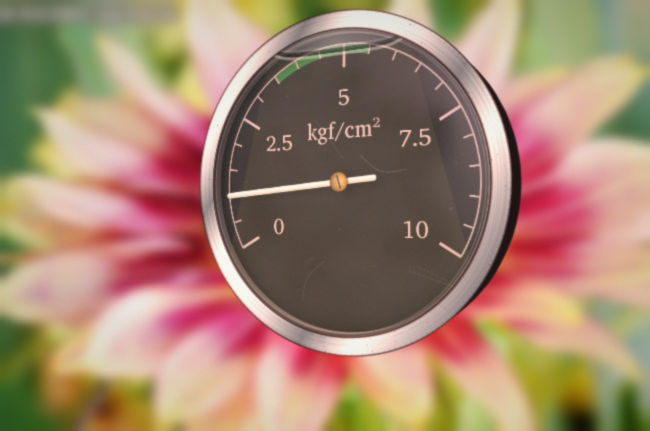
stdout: {"value": 1, "unit": "kg/cm²"}
